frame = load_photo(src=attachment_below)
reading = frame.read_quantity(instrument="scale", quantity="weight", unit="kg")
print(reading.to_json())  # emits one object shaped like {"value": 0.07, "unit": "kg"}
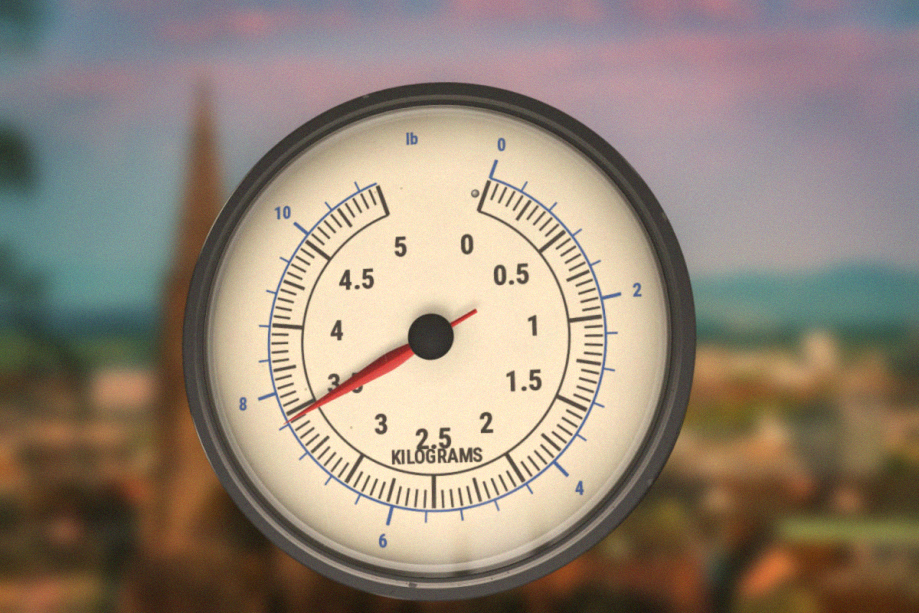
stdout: {"value": 3.45, "unit": "kg"}
